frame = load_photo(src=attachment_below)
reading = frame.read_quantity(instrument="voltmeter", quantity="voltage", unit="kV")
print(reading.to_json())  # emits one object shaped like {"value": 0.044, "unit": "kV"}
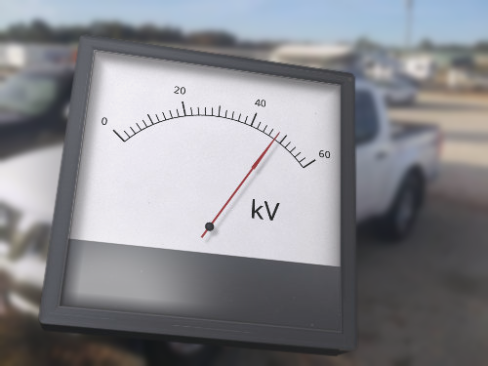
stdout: {"value": 48, "unit": "kV"}
